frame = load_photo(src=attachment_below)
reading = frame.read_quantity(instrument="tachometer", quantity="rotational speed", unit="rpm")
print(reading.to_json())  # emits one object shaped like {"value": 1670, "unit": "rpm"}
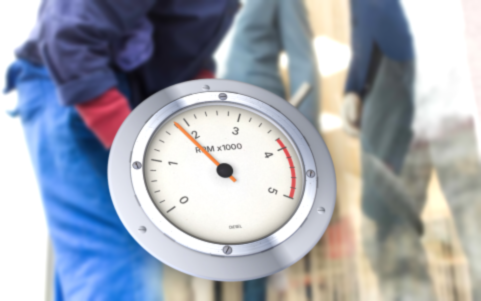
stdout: {"value": 1800, "unit": "rpm"}
